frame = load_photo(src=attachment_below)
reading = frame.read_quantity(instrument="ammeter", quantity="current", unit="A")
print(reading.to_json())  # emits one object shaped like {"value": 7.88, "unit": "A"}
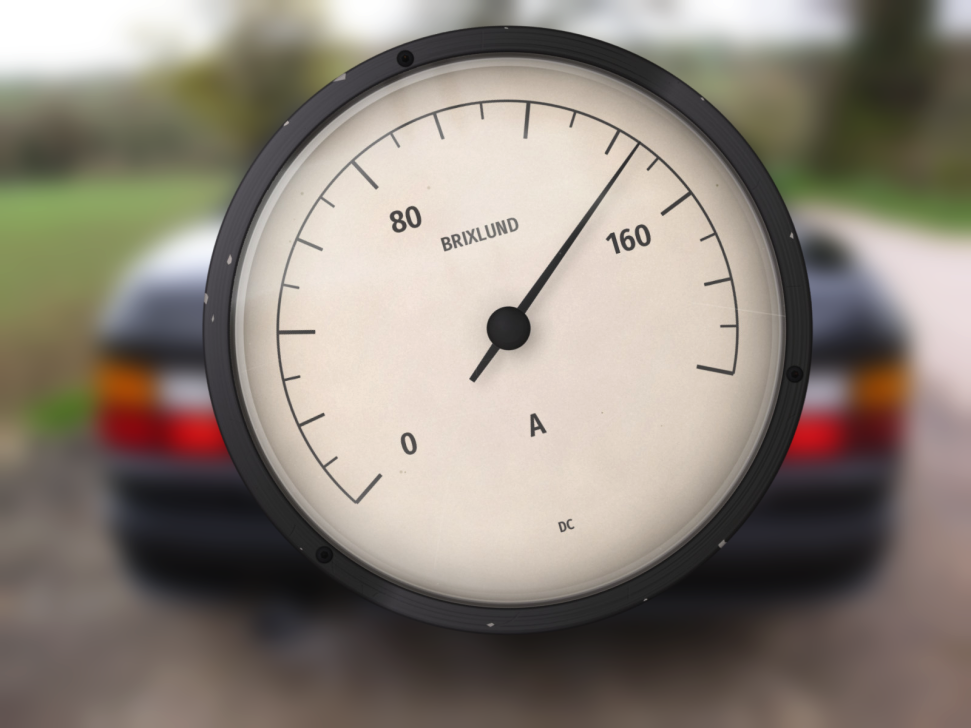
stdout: {"value": 145, "unit": "A"}
